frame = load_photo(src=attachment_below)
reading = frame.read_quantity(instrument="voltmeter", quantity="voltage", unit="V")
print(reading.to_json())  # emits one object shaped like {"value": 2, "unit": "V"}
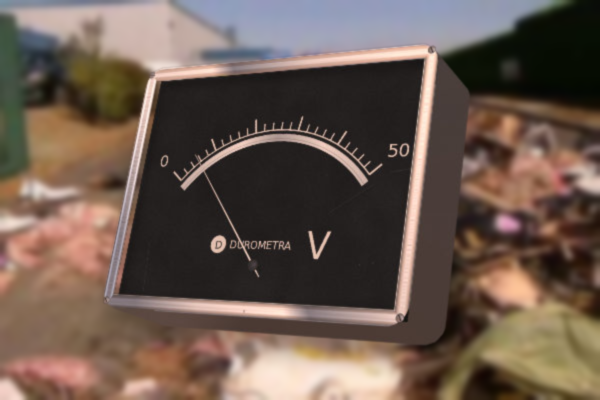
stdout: {"value": 6, "unit": "V"}
